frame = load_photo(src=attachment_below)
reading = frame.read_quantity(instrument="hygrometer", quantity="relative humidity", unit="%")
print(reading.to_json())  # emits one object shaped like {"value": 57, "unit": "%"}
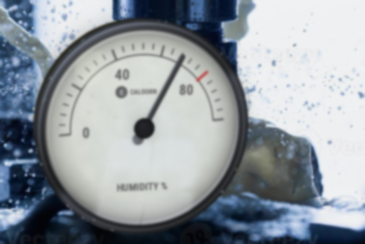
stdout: {"value": 68, "unit": "%"}
